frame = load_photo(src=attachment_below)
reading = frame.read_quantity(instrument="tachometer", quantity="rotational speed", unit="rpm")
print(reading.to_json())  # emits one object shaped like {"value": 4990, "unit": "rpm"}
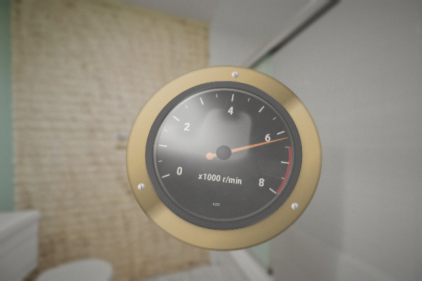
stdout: {"value": 6250, "unit": "rpm"}
